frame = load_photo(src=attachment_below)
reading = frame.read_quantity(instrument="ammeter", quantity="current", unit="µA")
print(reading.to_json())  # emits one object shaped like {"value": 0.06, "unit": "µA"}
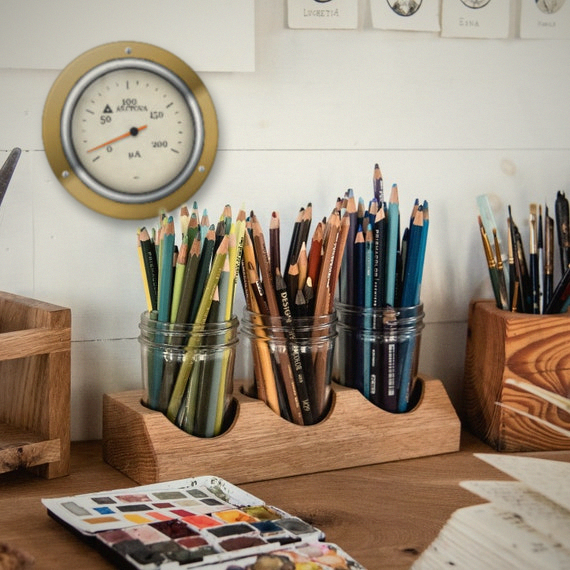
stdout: {"value": 10, "unit": "µA"}
